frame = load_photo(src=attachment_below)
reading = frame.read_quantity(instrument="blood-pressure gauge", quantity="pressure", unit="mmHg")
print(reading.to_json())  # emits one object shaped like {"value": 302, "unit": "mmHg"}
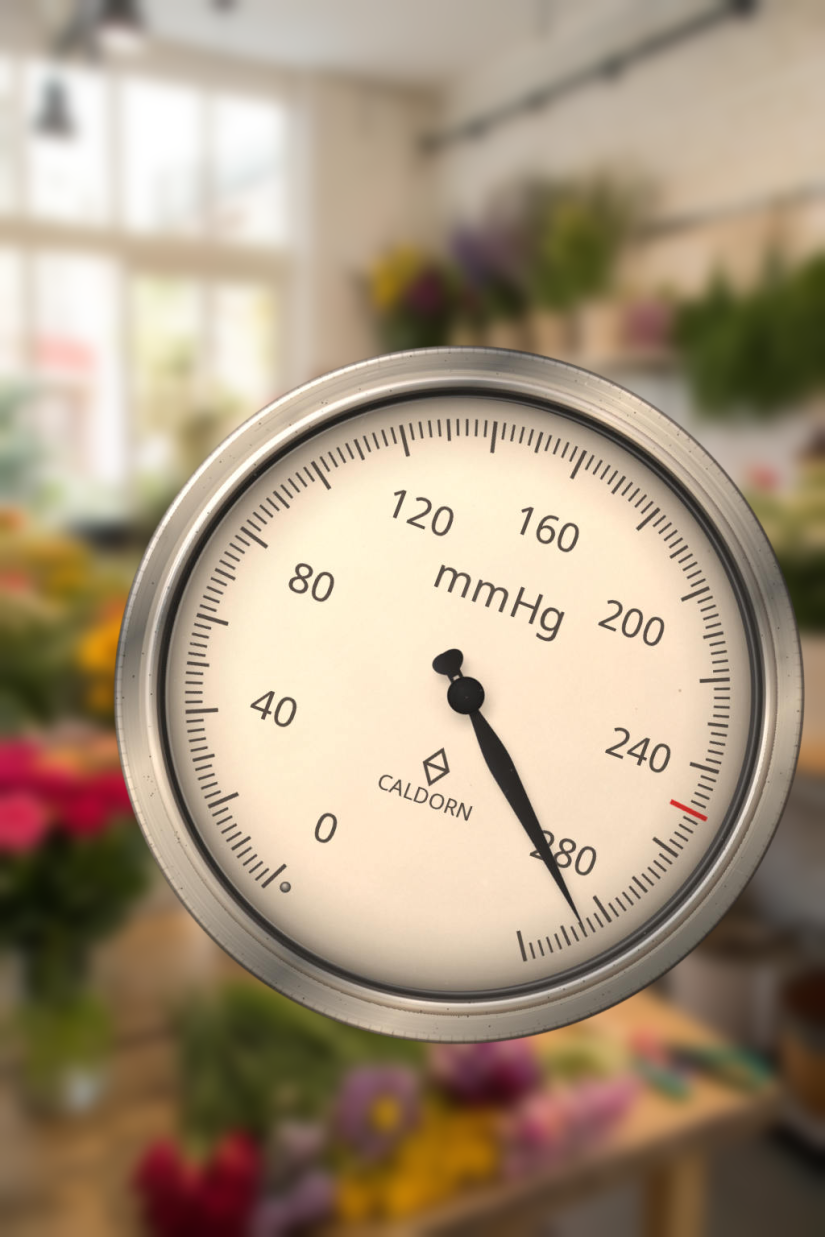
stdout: {"value": 286, "unit": "mmHg"}
